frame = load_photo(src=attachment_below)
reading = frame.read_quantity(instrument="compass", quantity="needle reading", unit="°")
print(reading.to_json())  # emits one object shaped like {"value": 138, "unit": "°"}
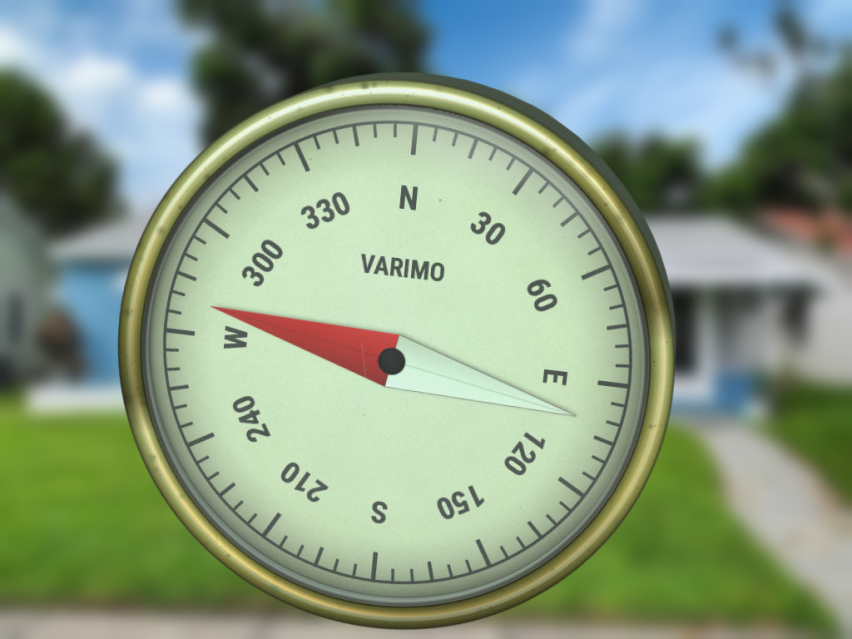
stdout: {"value": 280, "unit": "°"}
